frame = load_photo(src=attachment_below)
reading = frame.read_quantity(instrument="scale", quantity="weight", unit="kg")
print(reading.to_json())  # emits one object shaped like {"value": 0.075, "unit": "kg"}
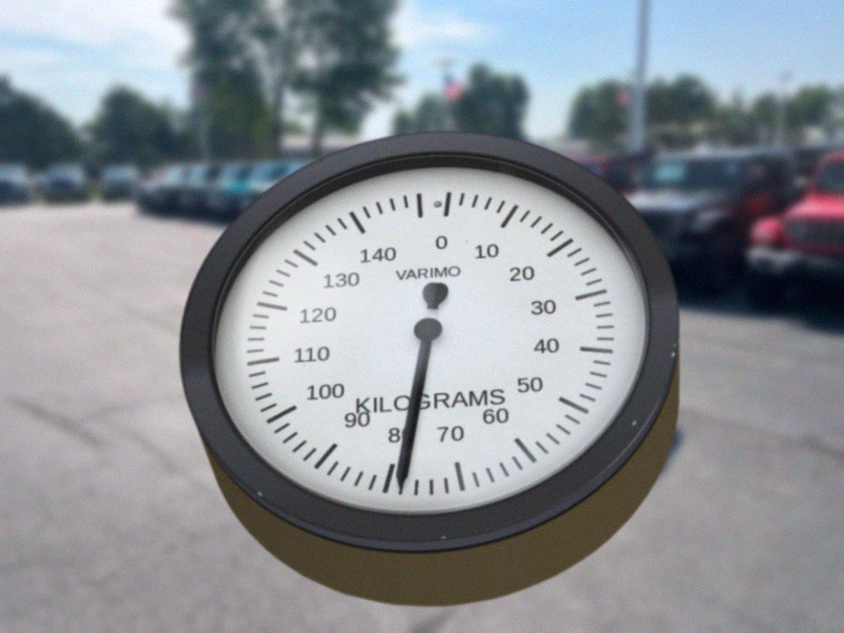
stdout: {"value": 78, "unit": "kg"}
